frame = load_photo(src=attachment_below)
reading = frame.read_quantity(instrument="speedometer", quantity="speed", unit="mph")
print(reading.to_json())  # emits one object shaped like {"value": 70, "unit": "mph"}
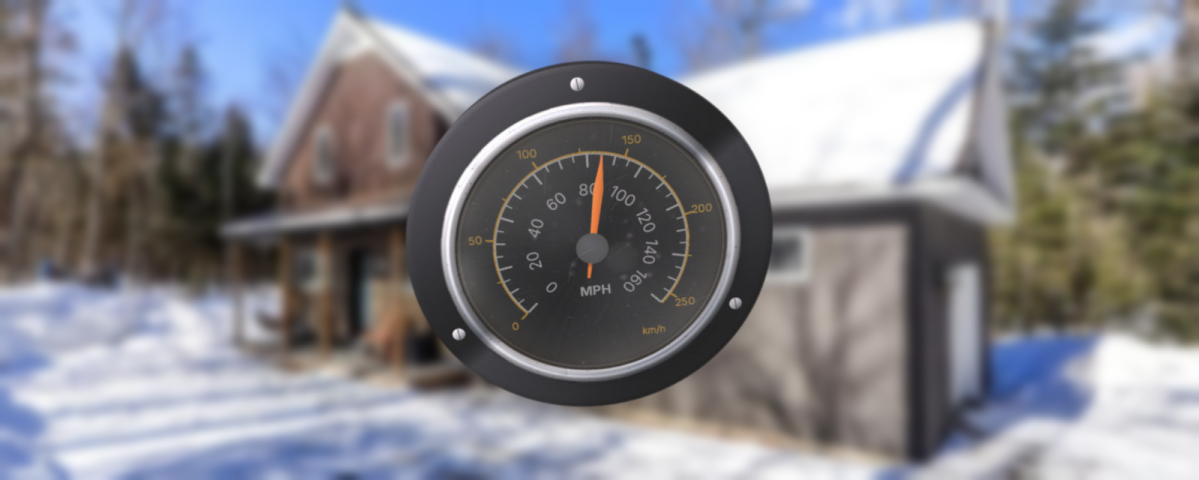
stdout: {"value": 85, "unit": "mph"}
